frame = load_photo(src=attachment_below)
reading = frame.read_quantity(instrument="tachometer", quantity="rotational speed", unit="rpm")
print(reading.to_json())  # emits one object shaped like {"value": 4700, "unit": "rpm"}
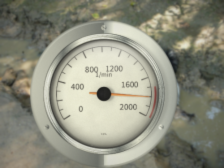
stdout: {"value": 1800, "unit": "rpm"}
